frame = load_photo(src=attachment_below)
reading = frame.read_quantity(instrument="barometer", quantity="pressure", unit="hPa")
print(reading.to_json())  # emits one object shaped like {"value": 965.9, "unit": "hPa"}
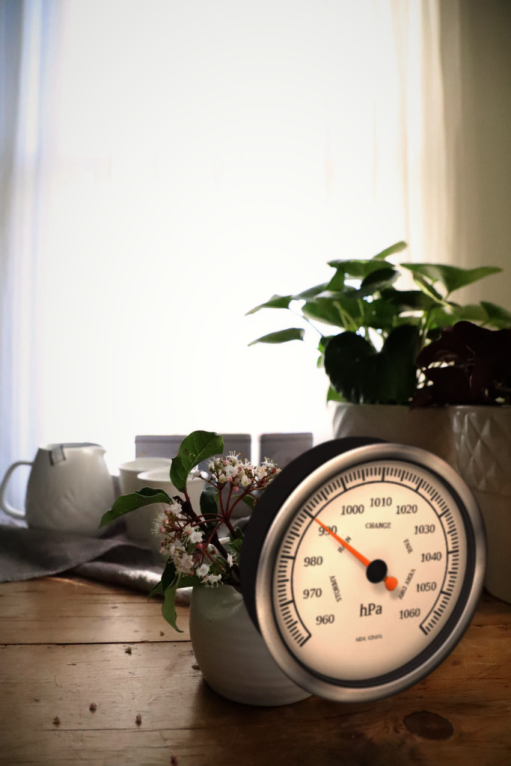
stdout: {"value": 990, "unit": "hPa"}
